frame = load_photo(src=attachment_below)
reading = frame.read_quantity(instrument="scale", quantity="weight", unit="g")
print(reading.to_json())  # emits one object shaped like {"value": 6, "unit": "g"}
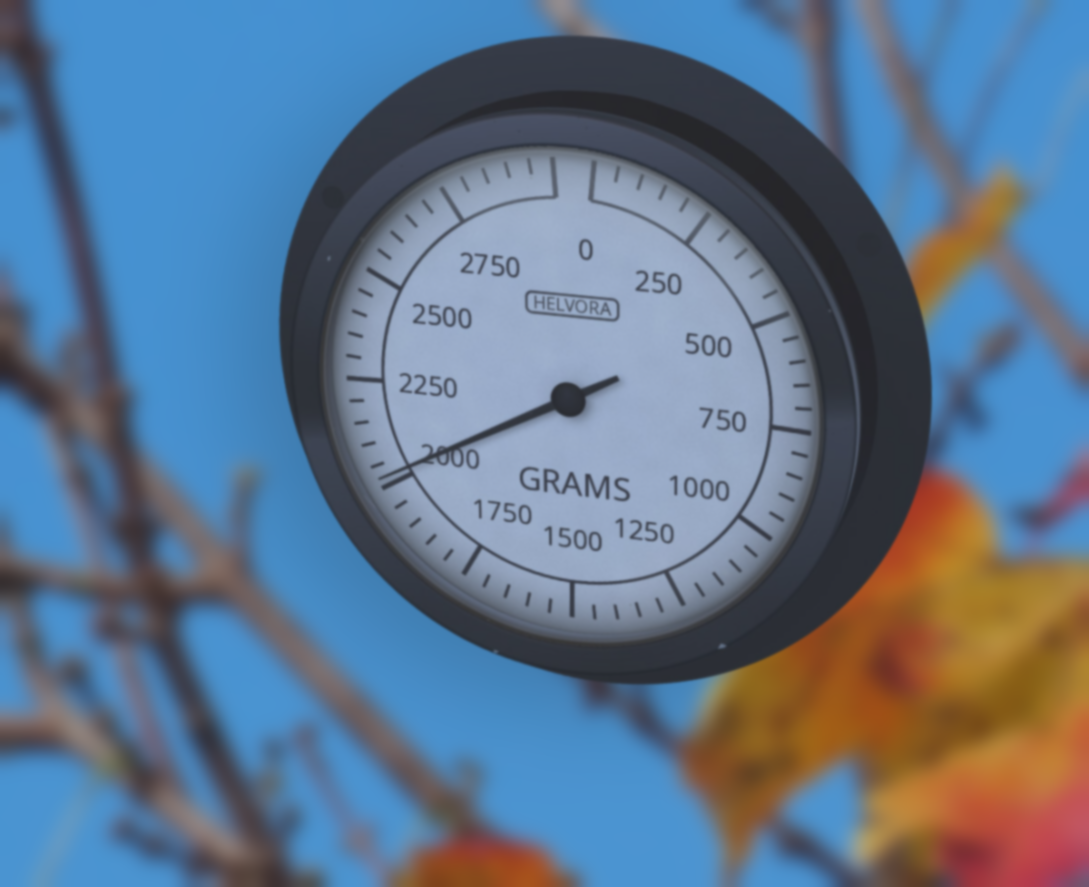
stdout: {"value": 2025, "unit": "g"}
